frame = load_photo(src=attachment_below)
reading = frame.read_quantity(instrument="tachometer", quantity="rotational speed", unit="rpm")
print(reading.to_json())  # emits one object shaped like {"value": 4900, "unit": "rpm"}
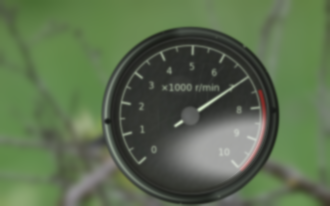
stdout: {"value": 7000, "unit": "rpm"}
